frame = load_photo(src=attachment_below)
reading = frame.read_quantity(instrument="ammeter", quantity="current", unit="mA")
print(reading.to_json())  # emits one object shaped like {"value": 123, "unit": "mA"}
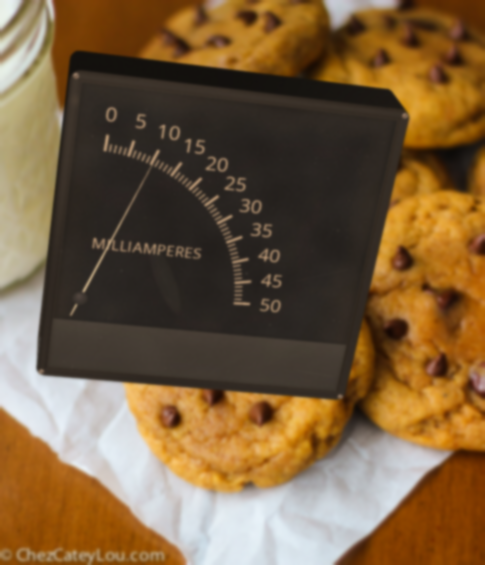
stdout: {"value": 10, "unit": "mA"}
